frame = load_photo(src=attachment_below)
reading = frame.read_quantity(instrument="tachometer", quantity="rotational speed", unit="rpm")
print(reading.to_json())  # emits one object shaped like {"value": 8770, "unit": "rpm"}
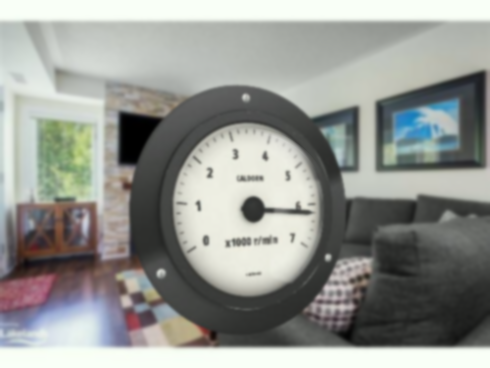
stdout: {"value": 6200, "unit": "rpm"}
